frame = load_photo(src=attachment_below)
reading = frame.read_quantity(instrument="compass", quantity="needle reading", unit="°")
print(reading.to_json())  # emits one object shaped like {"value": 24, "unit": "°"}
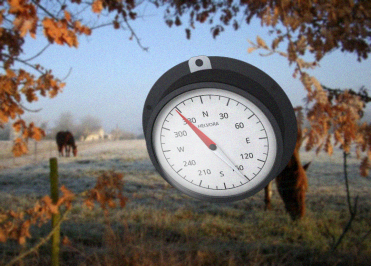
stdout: {"value": 330, "unit": "°"}
